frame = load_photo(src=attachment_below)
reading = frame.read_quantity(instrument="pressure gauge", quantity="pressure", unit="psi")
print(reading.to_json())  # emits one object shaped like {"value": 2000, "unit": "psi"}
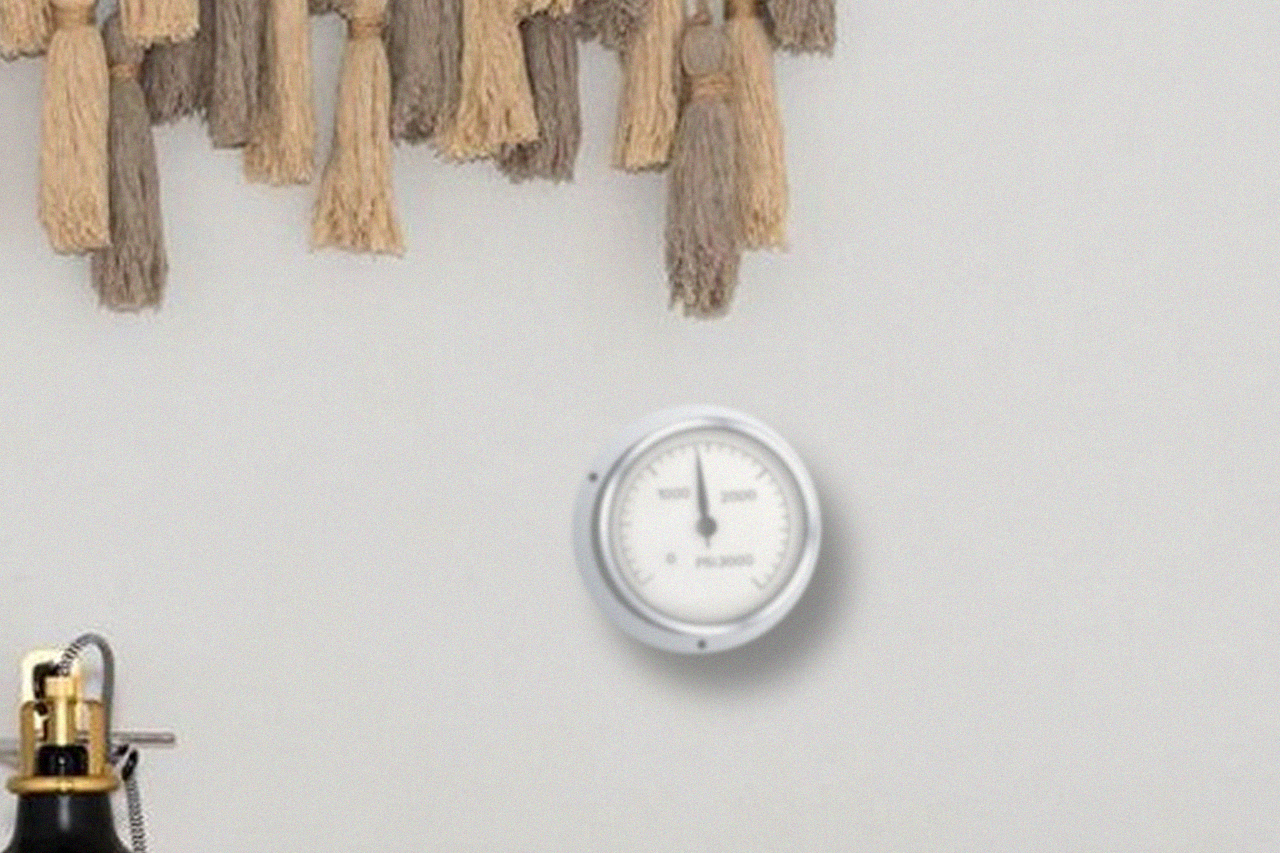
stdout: {"value": 1400, "unit": "psi"}
